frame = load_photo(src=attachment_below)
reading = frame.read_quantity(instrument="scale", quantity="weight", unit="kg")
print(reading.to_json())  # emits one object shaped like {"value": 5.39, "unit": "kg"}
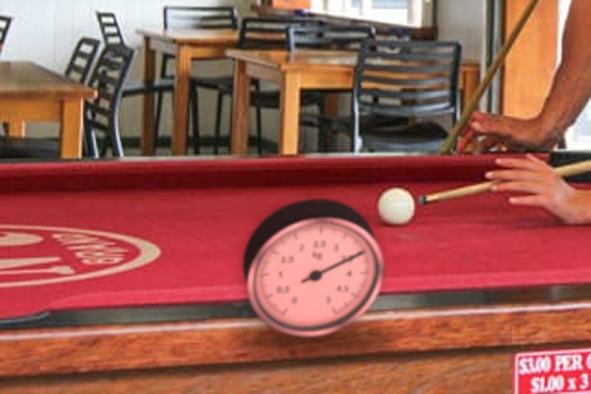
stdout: {"value": 3.5, "unit": "kg"}
